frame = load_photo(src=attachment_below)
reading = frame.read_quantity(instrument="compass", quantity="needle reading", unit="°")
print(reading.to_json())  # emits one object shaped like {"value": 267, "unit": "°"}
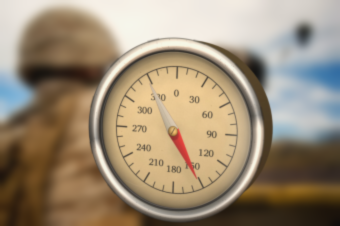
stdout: {"value": 150, "unit": "°"}
